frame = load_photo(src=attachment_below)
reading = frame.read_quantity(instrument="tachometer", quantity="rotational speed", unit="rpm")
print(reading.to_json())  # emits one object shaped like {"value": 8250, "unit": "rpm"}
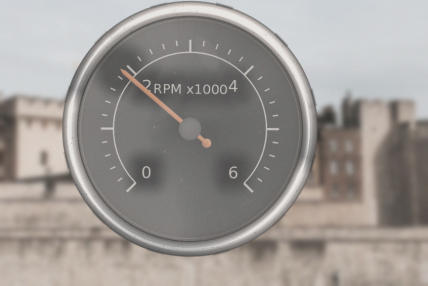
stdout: {"value": 1900, "unit": "rpm"}
